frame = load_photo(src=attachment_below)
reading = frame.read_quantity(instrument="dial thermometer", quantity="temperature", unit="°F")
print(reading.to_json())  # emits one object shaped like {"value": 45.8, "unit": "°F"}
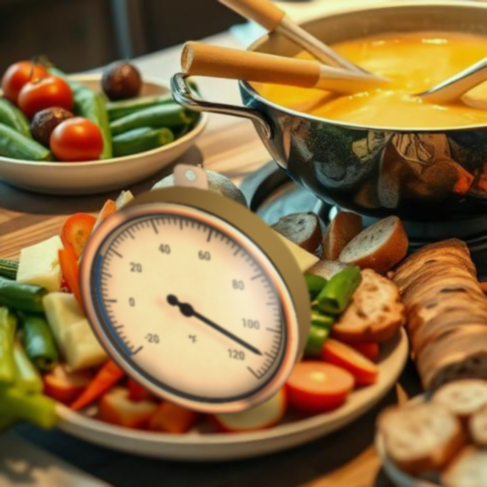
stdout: {"value": 110, "unit": "°F"}
